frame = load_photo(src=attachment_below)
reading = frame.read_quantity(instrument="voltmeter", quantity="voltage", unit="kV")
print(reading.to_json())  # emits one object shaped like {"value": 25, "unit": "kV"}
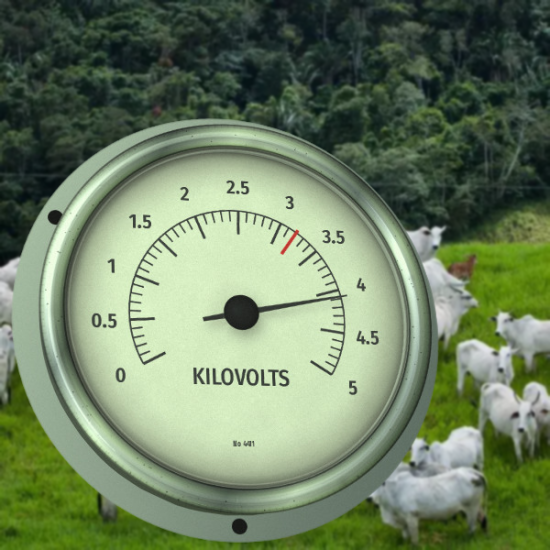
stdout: {"value": 4.1, "unit": "kV"}
